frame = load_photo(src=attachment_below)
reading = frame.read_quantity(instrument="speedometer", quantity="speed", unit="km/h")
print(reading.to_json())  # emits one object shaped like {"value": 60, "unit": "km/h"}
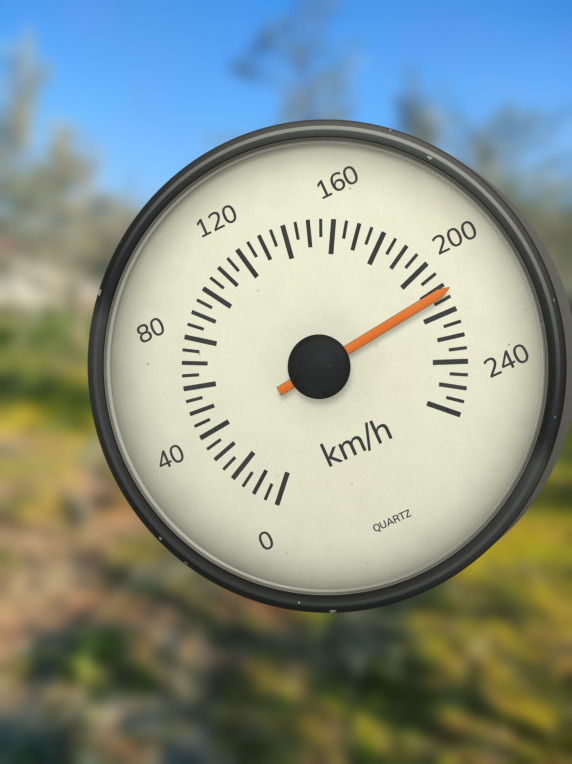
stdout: {"value": 212.5, "unit": "km/h"}
